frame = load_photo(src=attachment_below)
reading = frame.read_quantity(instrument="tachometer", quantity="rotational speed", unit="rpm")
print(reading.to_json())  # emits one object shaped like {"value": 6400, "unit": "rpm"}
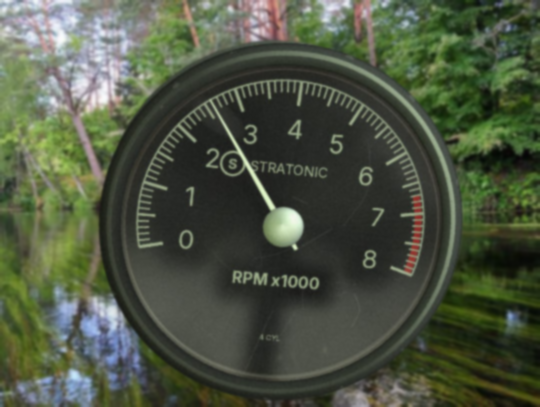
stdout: {"value": 2600, "unit": "rpm"}
